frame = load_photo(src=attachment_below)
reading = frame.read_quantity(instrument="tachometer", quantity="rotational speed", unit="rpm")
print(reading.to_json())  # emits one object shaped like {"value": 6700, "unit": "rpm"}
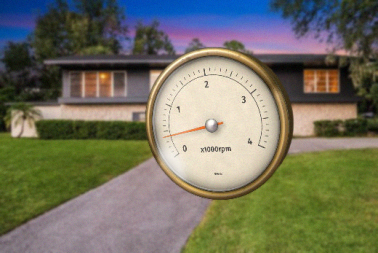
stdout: {"value": 400, "unit": "rpm"}
